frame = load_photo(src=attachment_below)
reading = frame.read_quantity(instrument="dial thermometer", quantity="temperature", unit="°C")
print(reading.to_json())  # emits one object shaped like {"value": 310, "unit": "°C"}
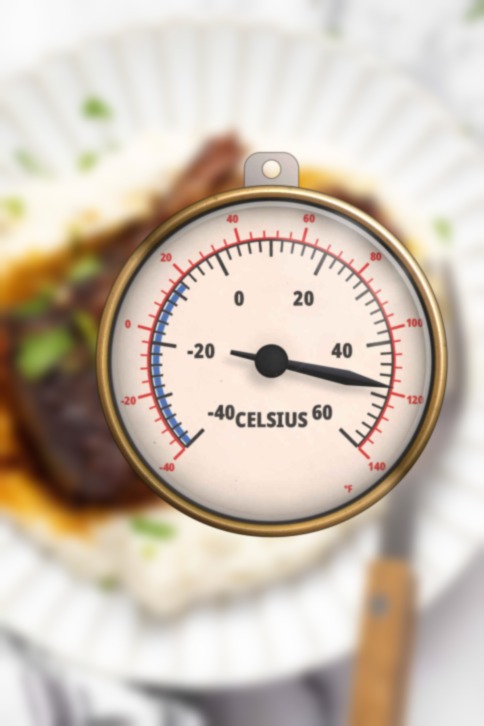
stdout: {"value": 48, "unit": "°C"}
